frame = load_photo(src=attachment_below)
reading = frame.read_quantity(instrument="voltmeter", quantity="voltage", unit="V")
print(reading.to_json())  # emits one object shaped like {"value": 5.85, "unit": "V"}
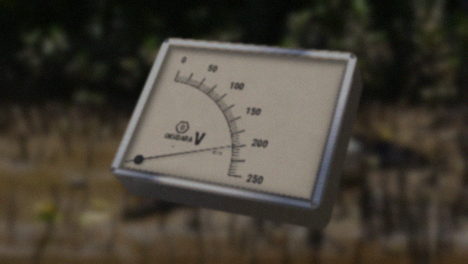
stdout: {"value": 200, "unit": "V"}
